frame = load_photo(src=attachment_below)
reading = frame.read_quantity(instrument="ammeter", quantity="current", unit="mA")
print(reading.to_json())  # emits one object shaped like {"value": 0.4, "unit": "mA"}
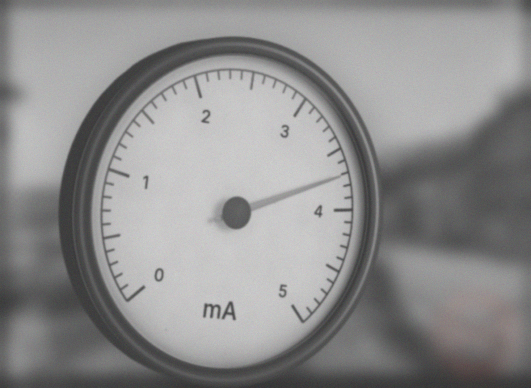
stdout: {"value": 3.7, "unit": "mA"}
